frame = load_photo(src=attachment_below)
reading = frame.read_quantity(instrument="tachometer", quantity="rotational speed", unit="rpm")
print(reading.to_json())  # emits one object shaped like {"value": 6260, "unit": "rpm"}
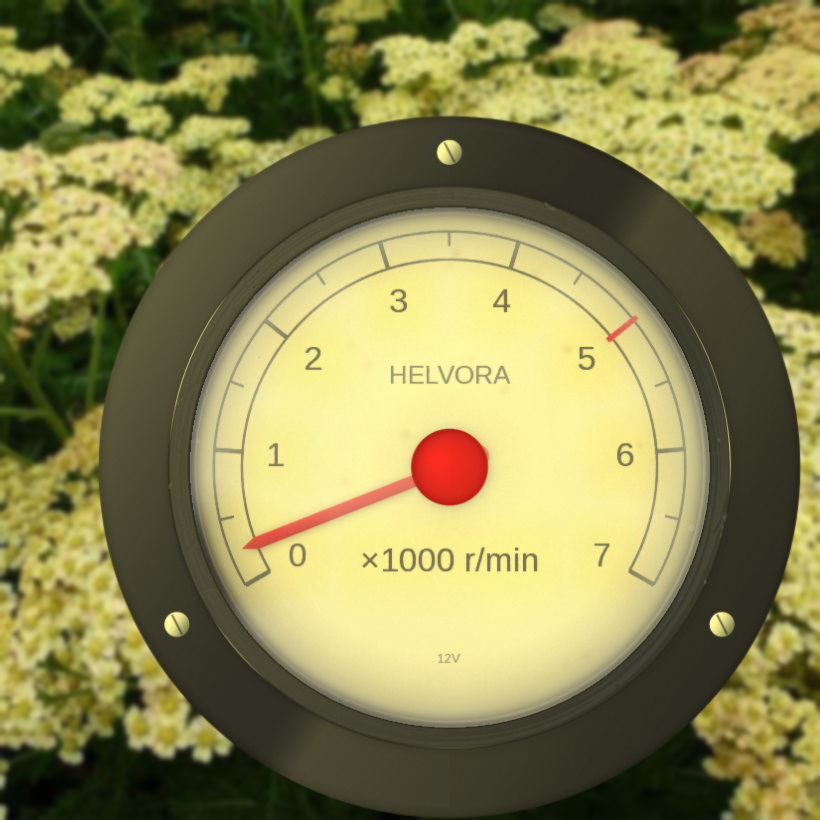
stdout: {"value": 250, "unit": "rpm"}
